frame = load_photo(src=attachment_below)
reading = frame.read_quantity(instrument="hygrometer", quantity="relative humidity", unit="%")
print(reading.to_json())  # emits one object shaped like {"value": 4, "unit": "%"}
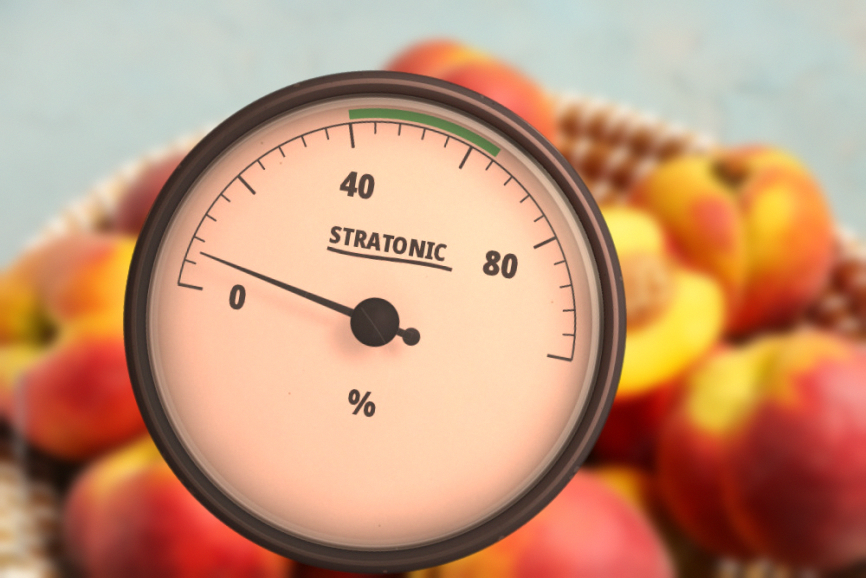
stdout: {"value": 6, "unit": "%"}
